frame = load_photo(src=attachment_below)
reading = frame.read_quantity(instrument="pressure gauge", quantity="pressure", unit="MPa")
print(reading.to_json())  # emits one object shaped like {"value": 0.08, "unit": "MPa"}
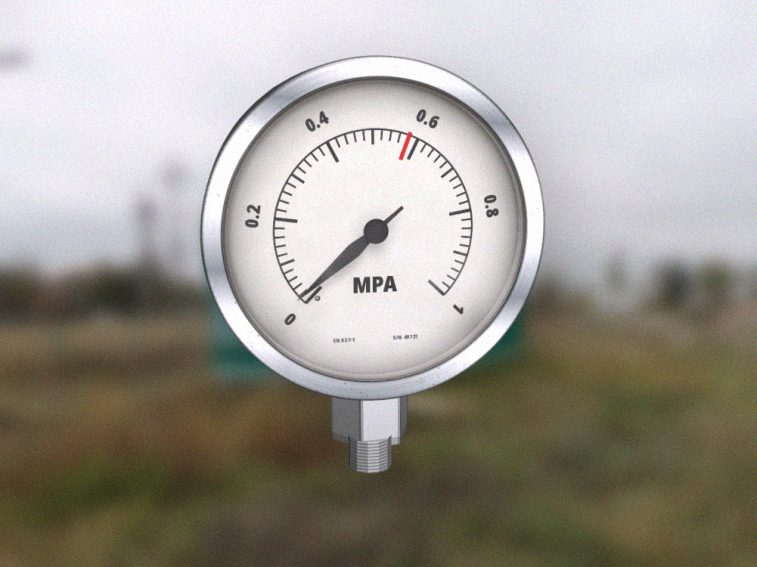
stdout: {"value": 0.02, "unit": "MPa"}
